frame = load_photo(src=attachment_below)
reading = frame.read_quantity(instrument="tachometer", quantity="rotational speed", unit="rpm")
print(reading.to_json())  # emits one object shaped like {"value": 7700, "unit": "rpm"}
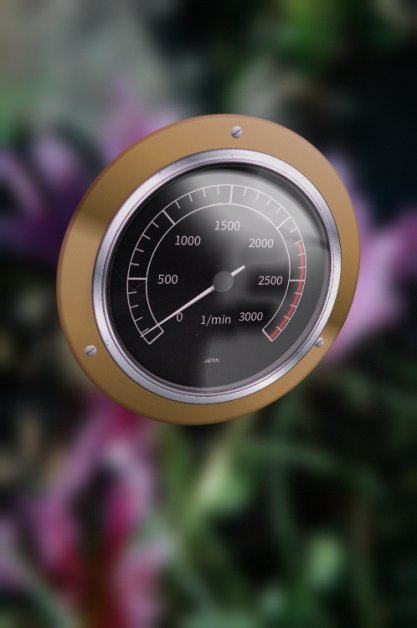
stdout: {"value": 100, "unit": "rpm"}
